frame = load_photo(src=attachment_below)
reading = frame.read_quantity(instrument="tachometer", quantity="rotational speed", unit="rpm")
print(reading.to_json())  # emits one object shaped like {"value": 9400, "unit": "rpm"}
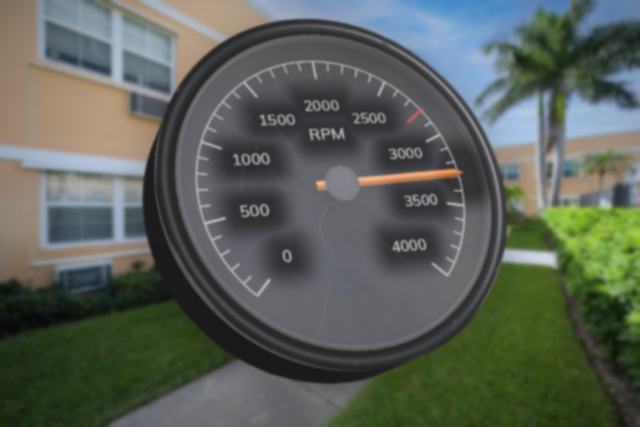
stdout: {"value": 3300, "unit": "rpm"}
